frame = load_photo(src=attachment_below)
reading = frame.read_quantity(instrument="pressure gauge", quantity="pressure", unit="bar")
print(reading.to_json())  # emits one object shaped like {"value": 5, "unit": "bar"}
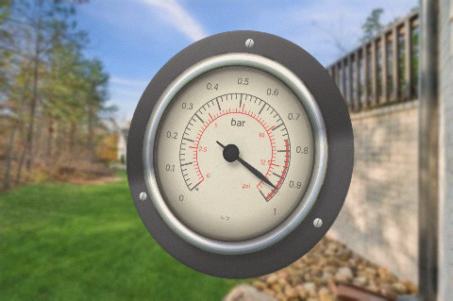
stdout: {"value": 0.94, "unit": "bar"}
